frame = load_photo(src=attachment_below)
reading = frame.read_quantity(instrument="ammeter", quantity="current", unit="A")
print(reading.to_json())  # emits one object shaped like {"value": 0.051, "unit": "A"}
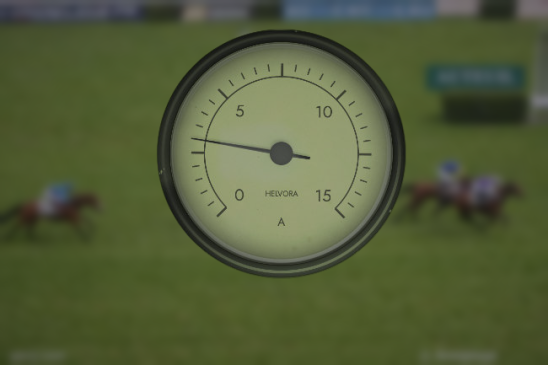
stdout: {"value": 3, "unit": "A"}
